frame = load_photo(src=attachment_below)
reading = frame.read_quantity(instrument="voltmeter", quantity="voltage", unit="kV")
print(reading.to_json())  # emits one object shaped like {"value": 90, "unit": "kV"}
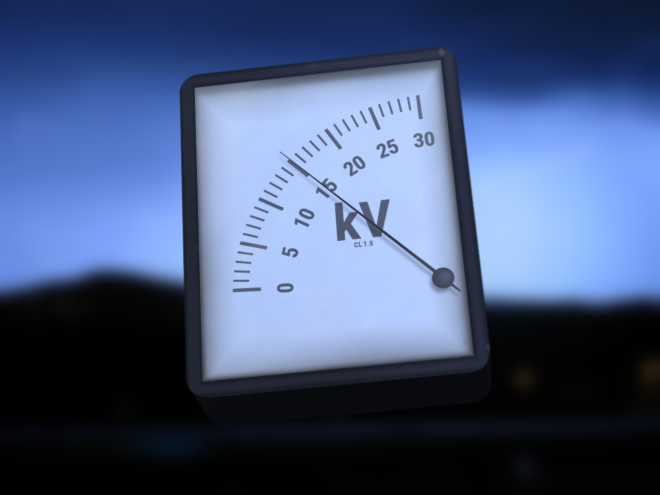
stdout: {"value": 15, "unit": "kV"}
